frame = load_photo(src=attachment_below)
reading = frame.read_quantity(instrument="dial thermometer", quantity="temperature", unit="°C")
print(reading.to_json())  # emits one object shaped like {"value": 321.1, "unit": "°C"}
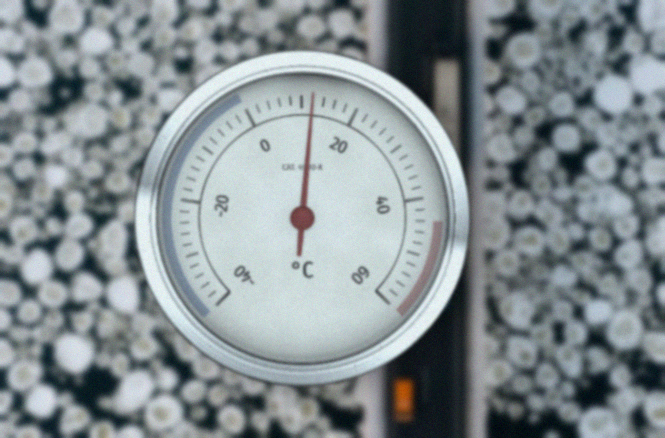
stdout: {"value": 12, "unit": "°C"}
